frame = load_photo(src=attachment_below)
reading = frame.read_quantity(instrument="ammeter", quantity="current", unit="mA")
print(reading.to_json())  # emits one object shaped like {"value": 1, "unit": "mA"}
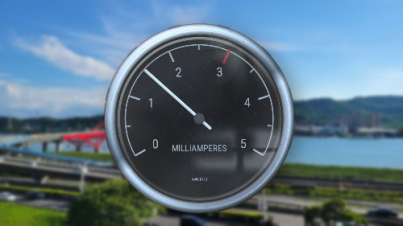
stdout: {"value": 1.5, "unit": "mA"}
